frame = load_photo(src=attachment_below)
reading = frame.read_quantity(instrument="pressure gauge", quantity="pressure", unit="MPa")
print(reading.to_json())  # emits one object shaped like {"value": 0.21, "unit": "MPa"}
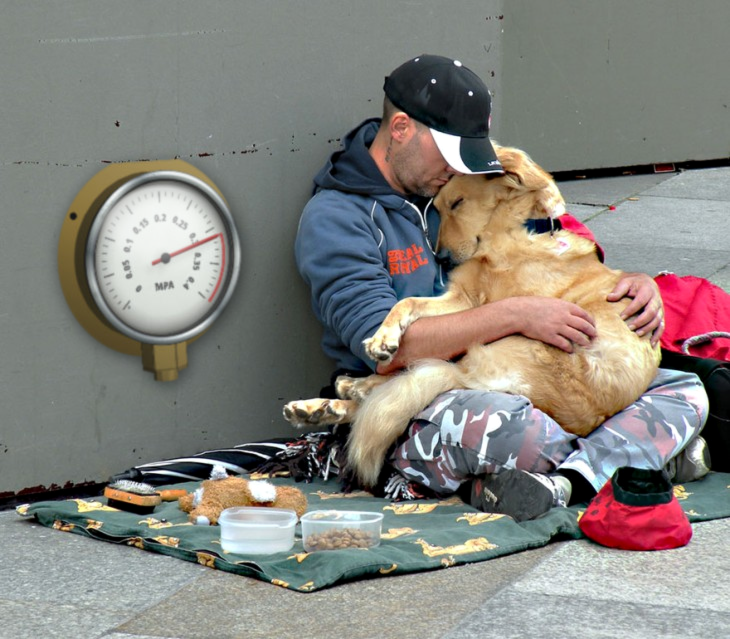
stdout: {"value": 0.31, "unit": "MPa"}
